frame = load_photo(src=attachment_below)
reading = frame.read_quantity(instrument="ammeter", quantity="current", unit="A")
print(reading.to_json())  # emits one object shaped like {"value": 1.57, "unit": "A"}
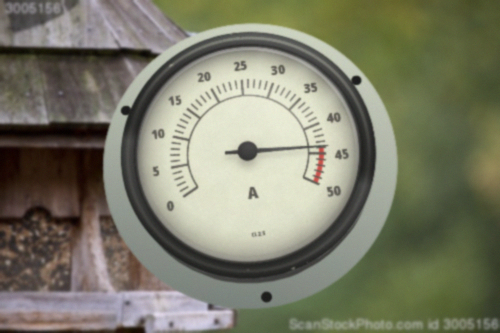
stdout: {"value": 44, "unit": "A"}
